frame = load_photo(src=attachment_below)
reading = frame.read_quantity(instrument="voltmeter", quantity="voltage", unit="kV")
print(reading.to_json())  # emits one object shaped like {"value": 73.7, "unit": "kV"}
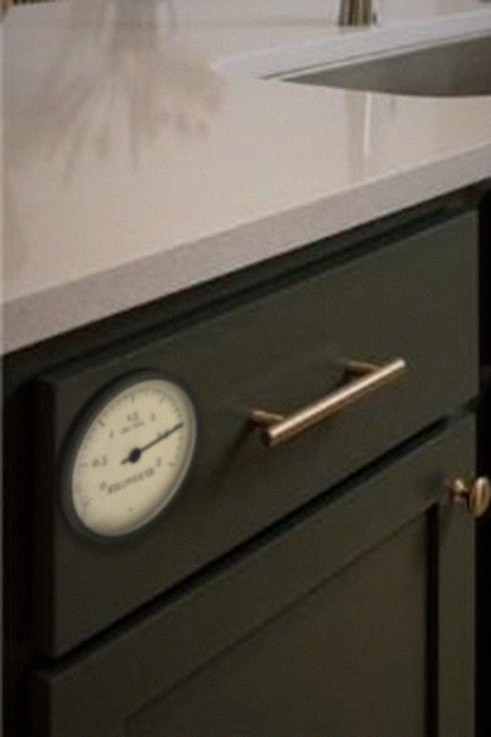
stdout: {"value": 2.5, "unit": "kV"}
